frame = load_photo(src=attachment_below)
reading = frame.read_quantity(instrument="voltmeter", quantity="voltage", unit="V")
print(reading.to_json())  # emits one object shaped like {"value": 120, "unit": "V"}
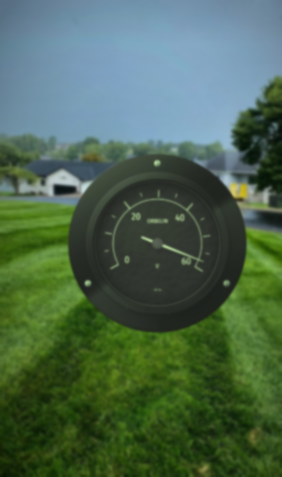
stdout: {"value": 57.5, "unit": "V"}
